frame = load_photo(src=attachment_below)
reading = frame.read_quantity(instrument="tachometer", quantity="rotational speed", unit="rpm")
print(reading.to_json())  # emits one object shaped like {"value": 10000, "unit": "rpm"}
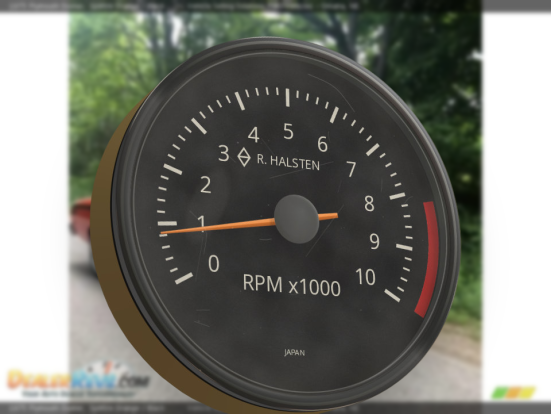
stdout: {"value": 800, "unit": "rpm"}
